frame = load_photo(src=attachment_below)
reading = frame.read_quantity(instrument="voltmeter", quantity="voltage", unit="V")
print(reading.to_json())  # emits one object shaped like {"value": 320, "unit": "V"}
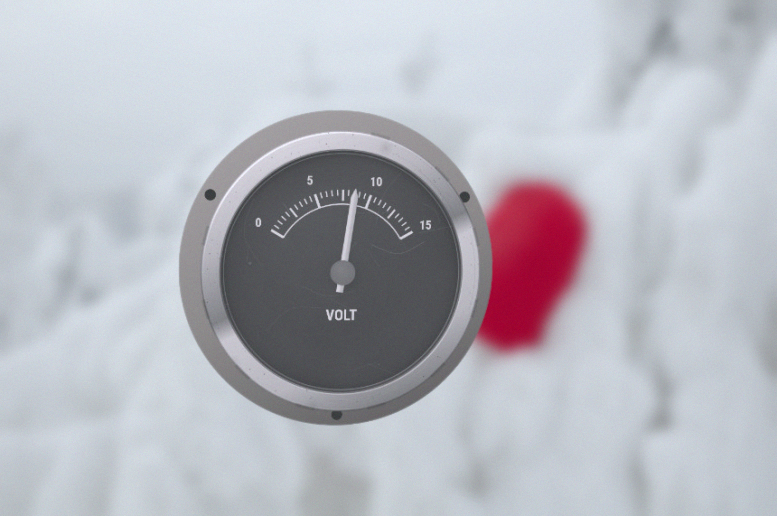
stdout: {"value": 8.5, "unit": "V"}
